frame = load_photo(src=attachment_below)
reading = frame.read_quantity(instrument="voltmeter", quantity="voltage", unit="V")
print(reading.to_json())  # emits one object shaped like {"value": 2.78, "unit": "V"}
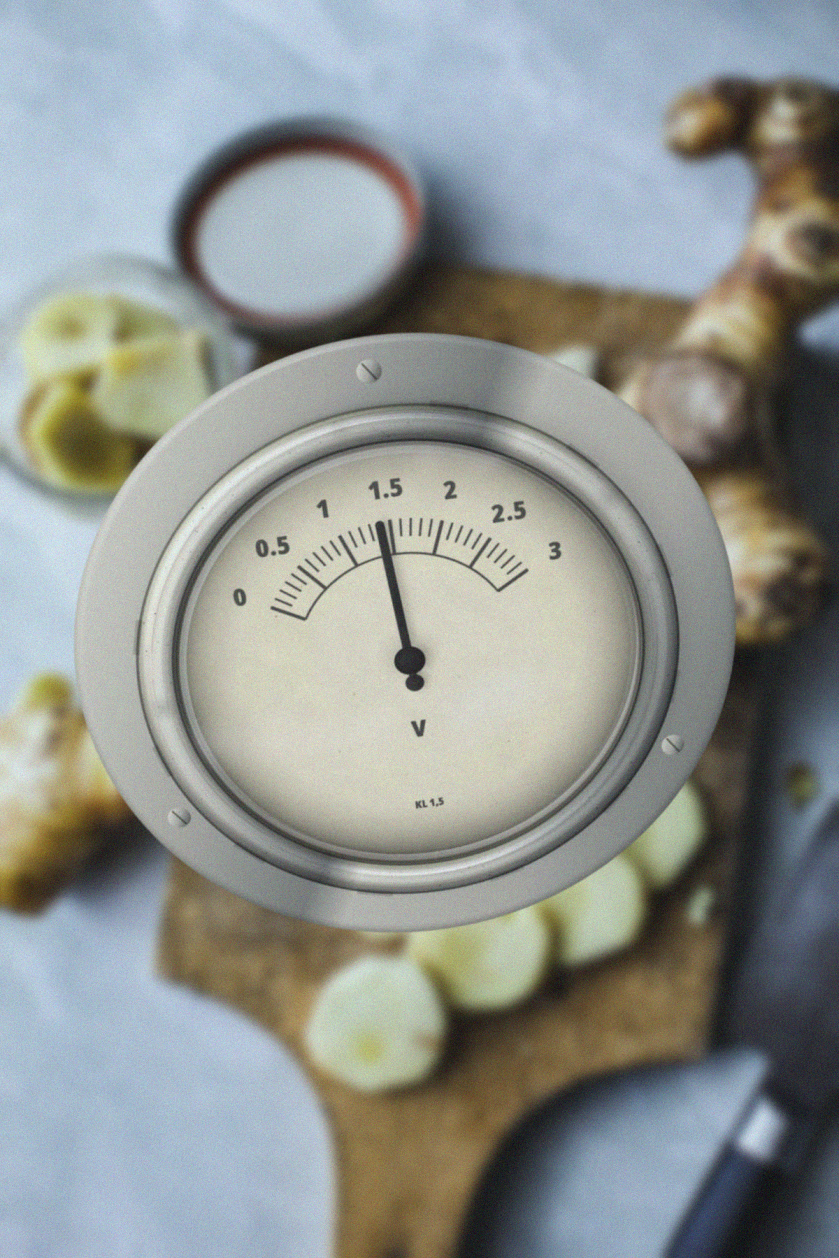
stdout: {"value": 1.4, "unit": "V"}
